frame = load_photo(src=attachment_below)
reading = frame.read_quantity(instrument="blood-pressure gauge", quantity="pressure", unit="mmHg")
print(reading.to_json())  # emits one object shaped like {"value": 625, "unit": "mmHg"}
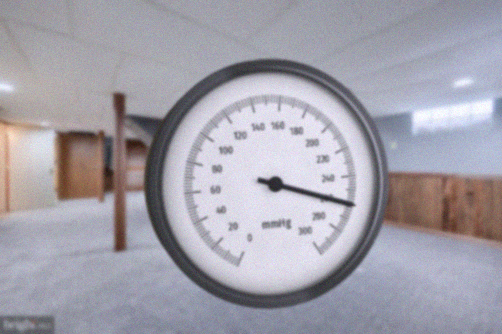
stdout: {"value": 260, "unit": "mmHg"}
